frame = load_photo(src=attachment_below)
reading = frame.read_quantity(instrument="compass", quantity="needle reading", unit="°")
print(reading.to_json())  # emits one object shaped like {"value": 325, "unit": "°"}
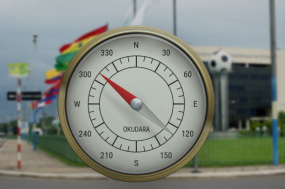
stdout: {"value": 310, "unit": "°"}
